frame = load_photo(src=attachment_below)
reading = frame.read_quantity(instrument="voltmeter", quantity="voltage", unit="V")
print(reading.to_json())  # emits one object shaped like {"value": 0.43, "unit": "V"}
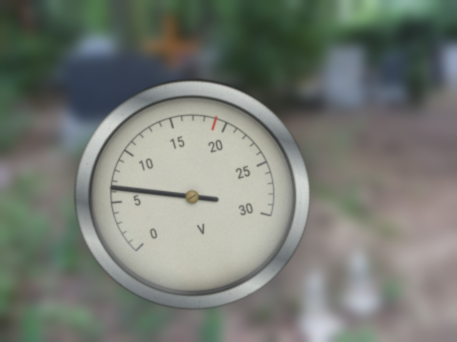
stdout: {"value": 6.5, "unit": "V"}
